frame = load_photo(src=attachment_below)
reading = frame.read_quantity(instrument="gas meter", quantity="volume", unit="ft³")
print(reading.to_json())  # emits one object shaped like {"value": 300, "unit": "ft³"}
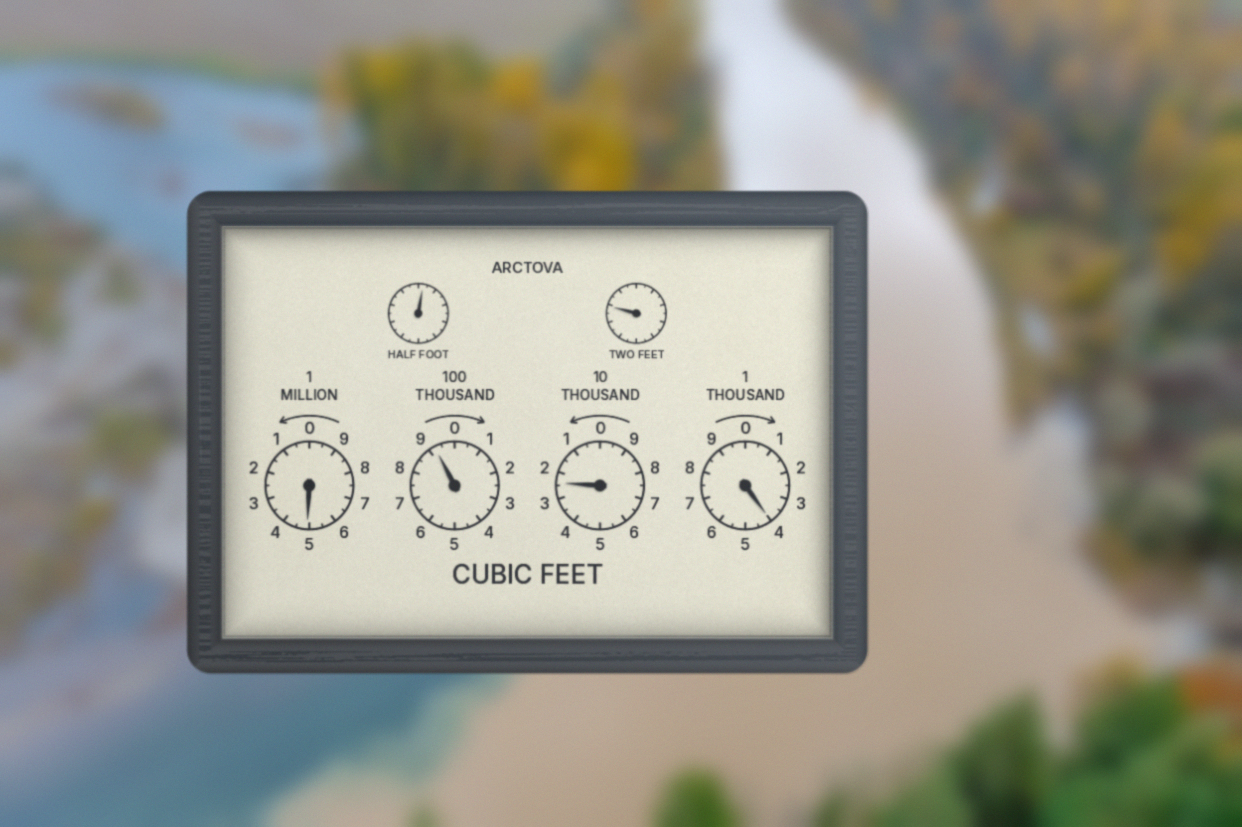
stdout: {"value": 492400, "unit": "ft³"}
